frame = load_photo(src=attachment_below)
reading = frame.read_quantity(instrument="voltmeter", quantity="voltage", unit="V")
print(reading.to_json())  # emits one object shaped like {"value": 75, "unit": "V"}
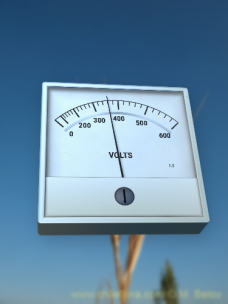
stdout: {"value": 360, "unit": "V"}
